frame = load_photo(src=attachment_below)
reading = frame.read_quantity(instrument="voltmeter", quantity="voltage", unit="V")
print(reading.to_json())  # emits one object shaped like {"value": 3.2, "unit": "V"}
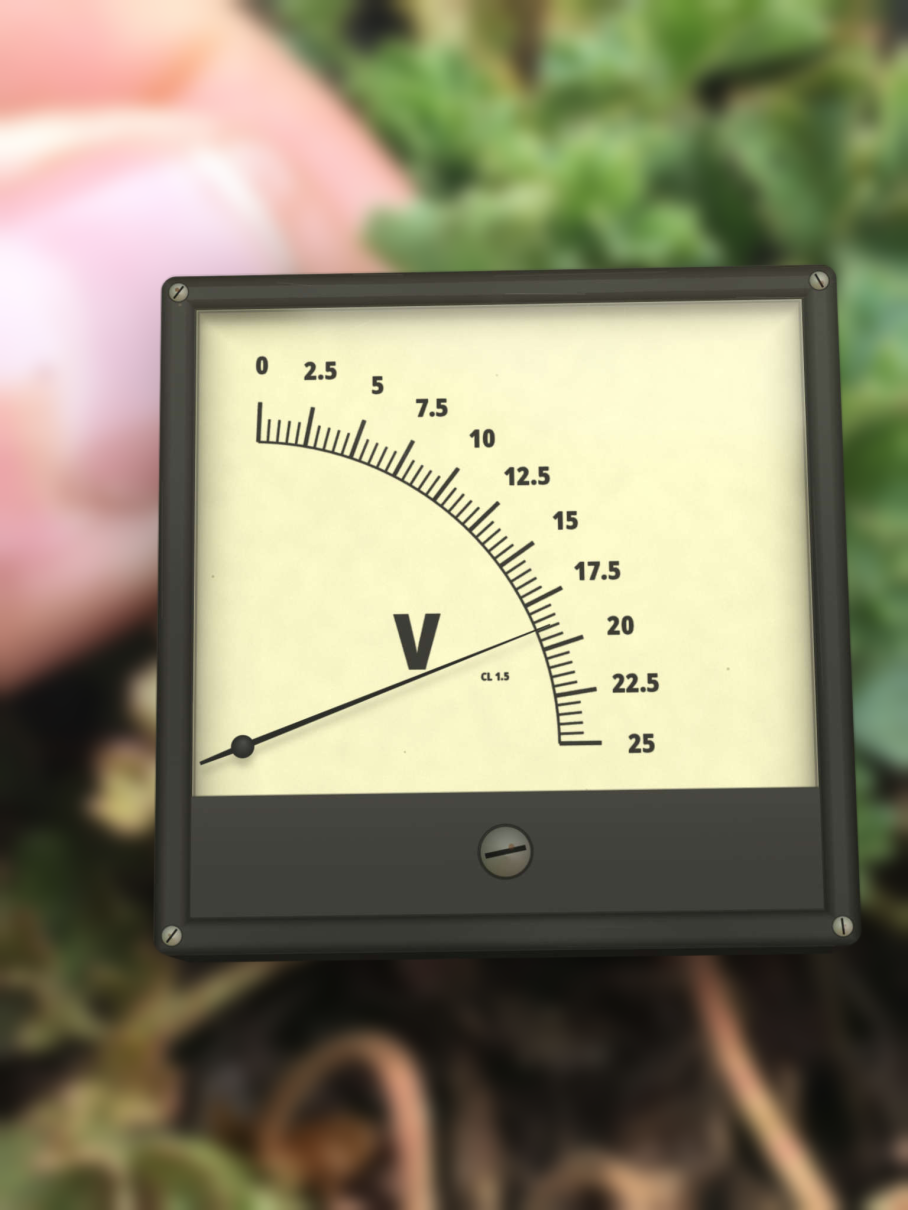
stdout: {"value": 19, "unit": "V"}
